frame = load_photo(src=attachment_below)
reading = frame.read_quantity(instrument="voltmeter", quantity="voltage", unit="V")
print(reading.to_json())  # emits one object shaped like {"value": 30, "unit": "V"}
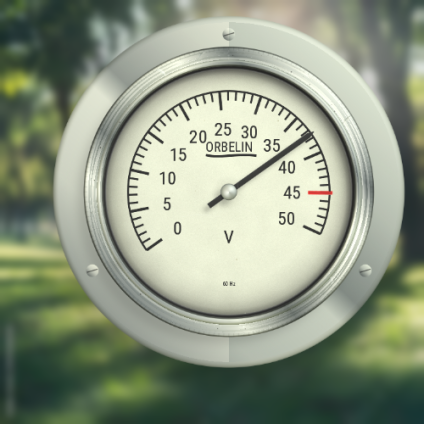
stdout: {"value": 37.5, "unit": "V"}
